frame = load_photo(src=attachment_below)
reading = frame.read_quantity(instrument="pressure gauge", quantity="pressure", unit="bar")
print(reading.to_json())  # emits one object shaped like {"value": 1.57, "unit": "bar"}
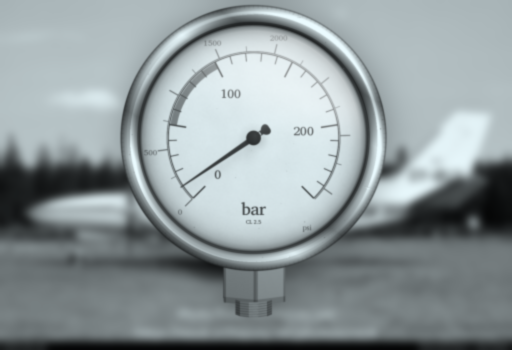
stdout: {"value": 10, "unit": "bar"}
